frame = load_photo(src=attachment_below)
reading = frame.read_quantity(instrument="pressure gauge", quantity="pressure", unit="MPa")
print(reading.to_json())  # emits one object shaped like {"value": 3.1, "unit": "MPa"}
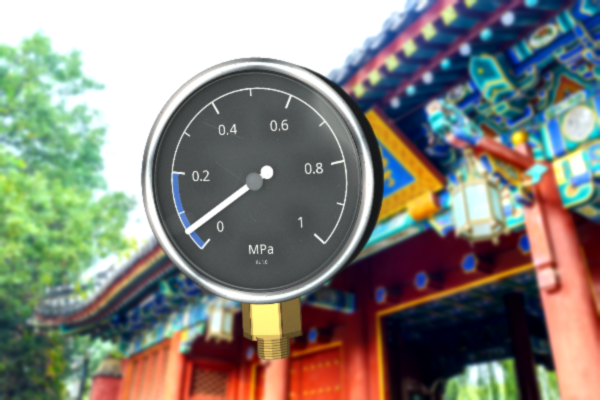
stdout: {"value": 0.05, "unit": "MPa"}
